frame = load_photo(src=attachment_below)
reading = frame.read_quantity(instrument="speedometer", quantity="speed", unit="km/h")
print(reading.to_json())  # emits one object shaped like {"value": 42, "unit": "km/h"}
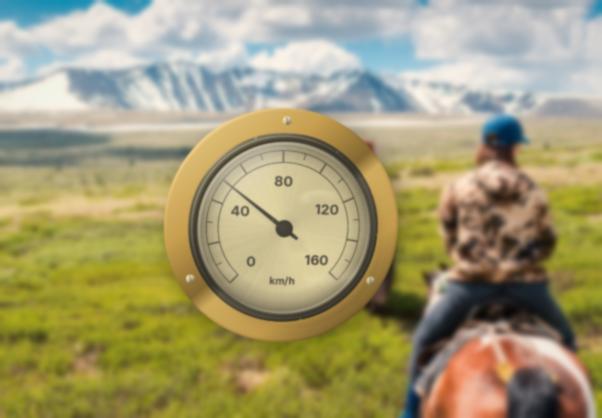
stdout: {"value": 50, "unit": "km/h"}
